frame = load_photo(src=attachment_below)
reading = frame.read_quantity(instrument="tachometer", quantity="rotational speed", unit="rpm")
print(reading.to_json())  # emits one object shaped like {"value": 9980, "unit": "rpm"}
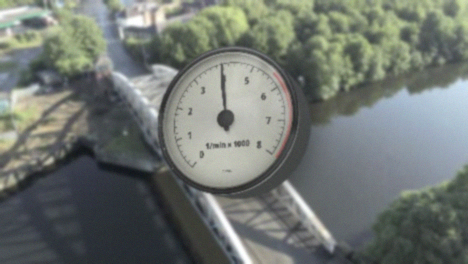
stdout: {"value": 4000, "unit": "rpm"}
